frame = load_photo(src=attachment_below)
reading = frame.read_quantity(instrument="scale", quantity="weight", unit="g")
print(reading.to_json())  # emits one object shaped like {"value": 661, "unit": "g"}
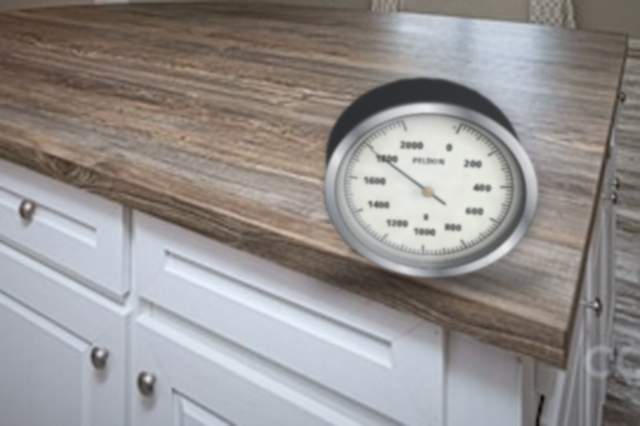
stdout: {"value": 1800, "unit": "g"}
